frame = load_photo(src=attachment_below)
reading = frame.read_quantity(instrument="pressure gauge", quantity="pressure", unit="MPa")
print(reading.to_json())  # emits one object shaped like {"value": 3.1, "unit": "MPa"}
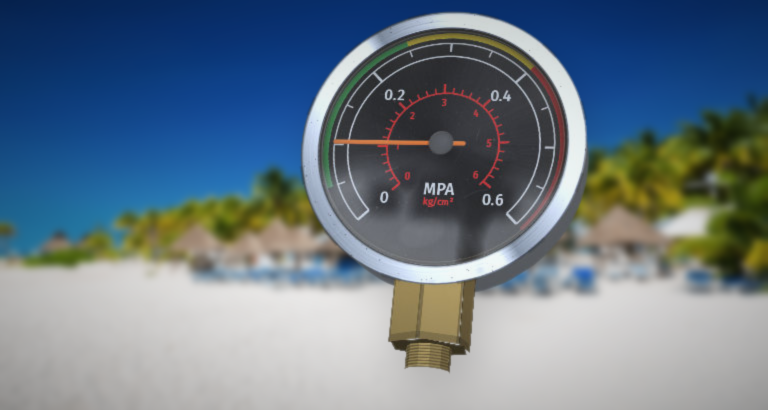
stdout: {"value": 0.1, "unit": "MPa"}
